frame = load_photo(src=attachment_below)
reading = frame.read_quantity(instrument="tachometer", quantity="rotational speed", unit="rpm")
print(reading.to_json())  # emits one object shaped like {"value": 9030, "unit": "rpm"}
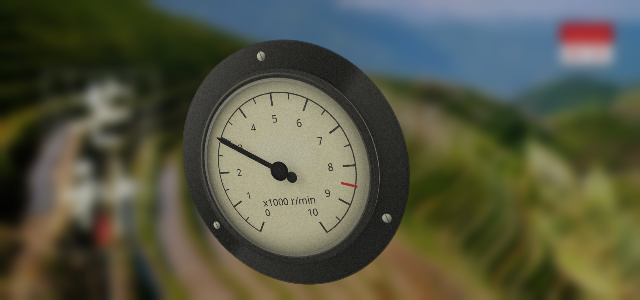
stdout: {"value": 3000, "unit": "rpm"}
